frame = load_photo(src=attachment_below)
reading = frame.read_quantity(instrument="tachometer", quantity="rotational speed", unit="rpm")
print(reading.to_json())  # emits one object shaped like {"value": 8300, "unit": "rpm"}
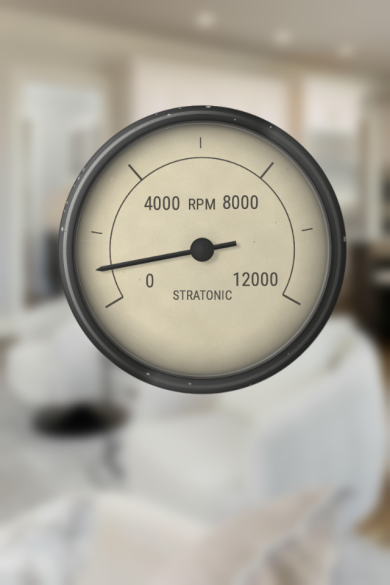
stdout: {"value": 1000, "unit": "rpm"}
